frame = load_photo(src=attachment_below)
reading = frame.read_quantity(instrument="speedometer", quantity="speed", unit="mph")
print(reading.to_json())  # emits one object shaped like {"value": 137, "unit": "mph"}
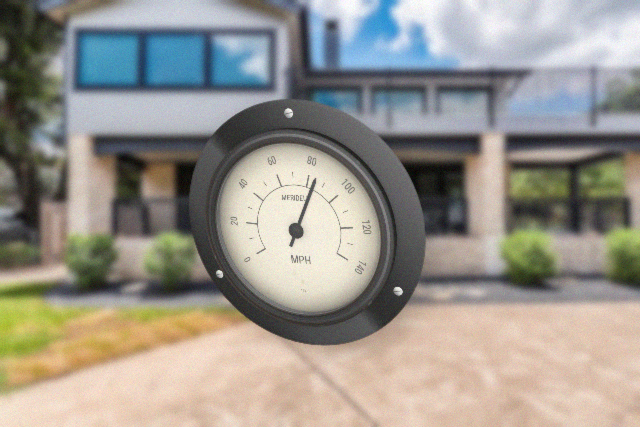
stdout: {"value": 85, "unit": "mph"}
